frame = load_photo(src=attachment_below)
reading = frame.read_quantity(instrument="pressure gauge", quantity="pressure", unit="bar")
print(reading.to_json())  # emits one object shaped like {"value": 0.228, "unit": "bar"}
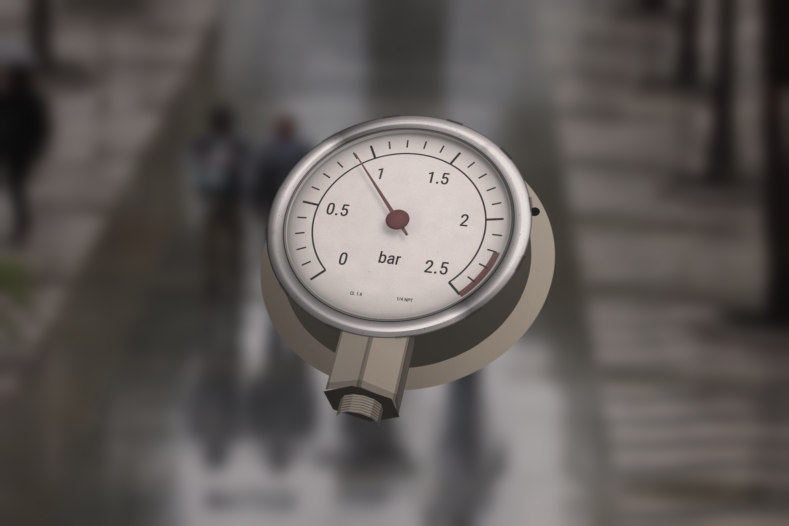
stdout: {"value": 0.9, "unit": "bar"}
